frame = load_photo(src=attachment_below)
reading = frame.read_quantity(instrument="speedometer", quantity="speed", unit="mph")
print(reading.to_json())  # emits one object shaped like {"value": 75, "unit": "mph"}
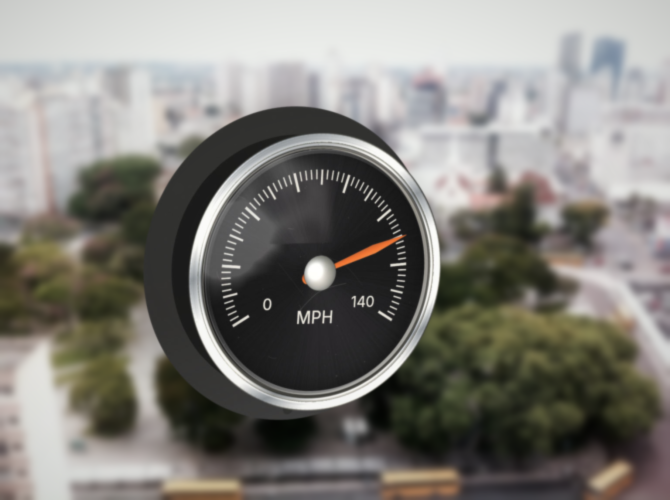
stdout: {"value": 110, "unit": "mph"}
